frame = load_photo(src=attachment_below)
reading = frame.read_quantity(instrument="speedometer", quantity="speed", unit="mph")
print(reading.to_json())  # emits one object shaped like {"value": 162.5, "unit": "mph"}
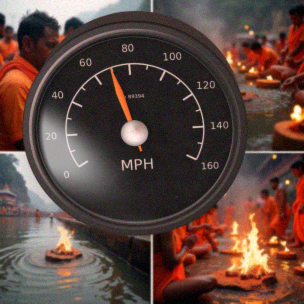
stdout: {"value": 70, "unit": "mph"}
